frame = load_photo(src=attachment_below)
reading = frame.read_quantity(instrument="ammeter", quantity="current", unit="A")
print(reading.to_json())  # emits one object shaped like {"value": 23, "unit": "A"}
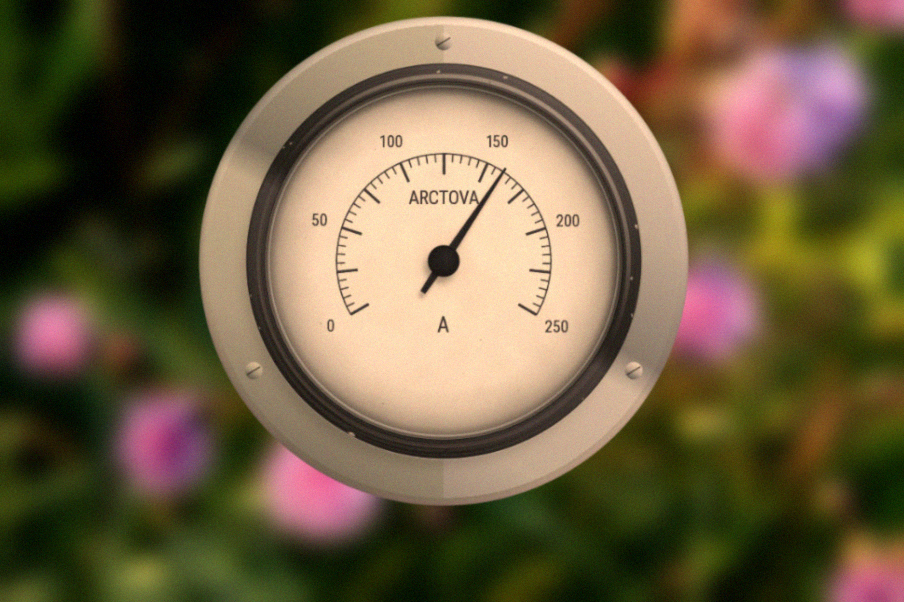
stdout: {"value": 160, "unit": "A"}
